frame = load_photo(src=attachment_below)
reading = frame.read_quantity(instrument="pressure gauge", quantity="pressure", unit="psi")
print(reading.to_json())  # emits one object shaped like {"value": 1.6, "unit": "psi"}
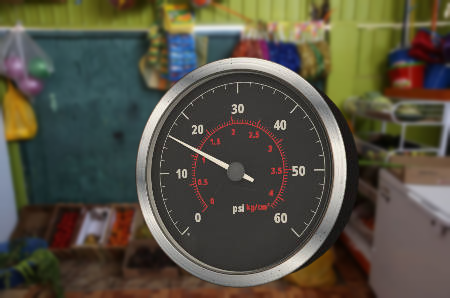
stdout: {"value": 16, "unit": "psi"}
